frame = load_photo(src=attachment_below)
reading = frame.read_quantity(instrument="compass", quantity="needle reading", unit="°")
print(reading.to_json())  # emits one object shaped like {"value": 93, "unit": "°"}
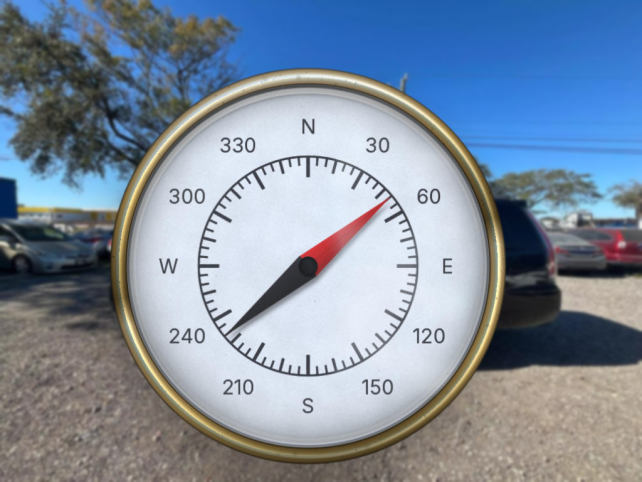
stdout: {"value": 50, "unit": "°"}
